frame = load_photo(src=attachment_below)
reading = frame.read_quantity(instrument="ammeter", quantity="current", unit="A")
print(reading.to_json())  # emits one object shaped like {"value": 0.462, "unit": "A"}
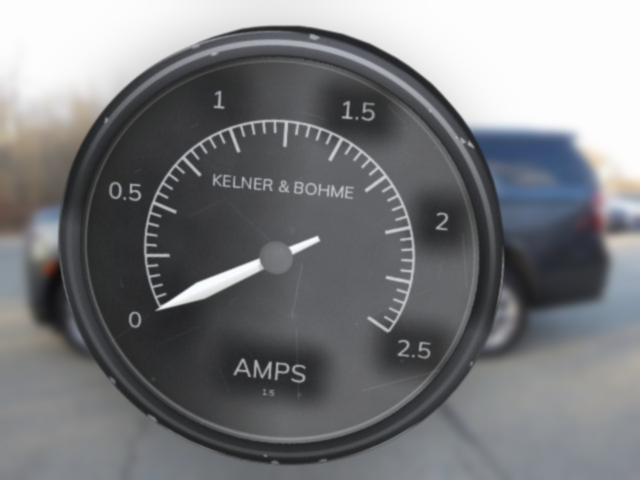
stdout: {"value": 0, "unit": "A"}
